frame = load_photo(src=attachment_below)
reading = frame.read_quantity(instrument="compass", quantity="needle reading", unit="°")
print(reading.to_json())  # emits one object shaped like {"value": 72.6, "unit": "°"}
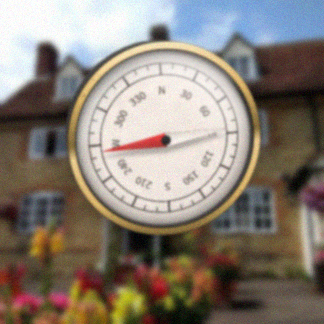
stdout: {"value": 265, "unit": "°"}
